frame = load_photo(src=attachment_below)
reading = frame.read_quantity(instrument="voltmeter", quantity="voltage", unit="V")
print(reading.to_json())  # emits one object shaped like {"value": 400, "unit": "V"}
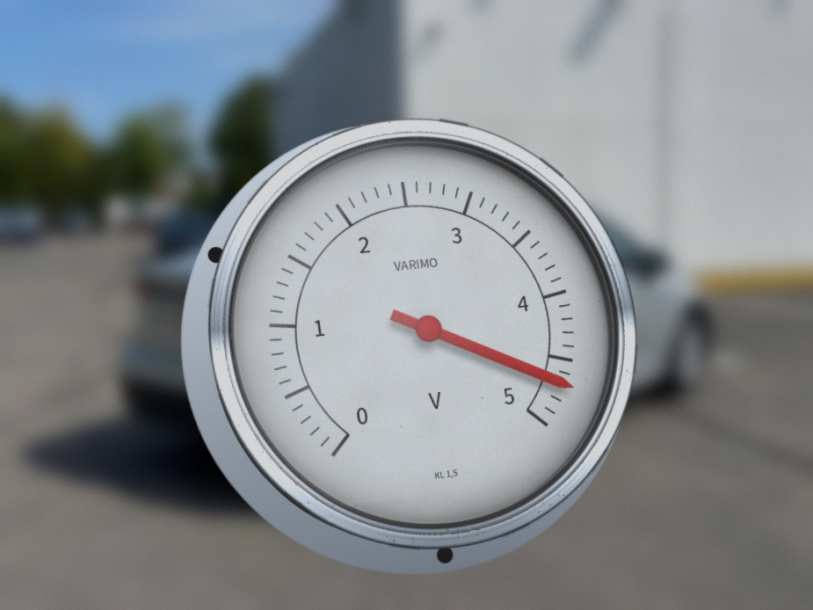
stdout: {"value": 4.7, "unit": "V"}
